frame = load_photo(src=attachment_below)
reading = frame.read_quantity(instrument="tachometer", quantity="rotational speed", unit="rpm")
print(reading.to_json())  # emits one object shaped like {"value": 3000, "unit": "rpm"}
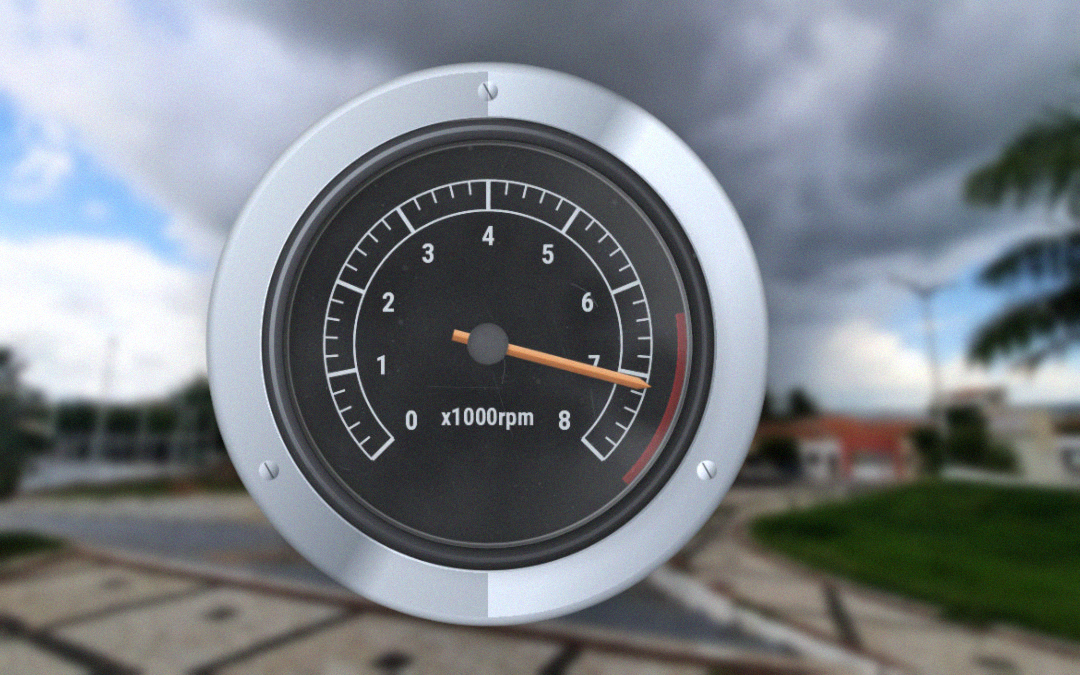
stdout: {"value": 7100, "unit": "rpm"}
